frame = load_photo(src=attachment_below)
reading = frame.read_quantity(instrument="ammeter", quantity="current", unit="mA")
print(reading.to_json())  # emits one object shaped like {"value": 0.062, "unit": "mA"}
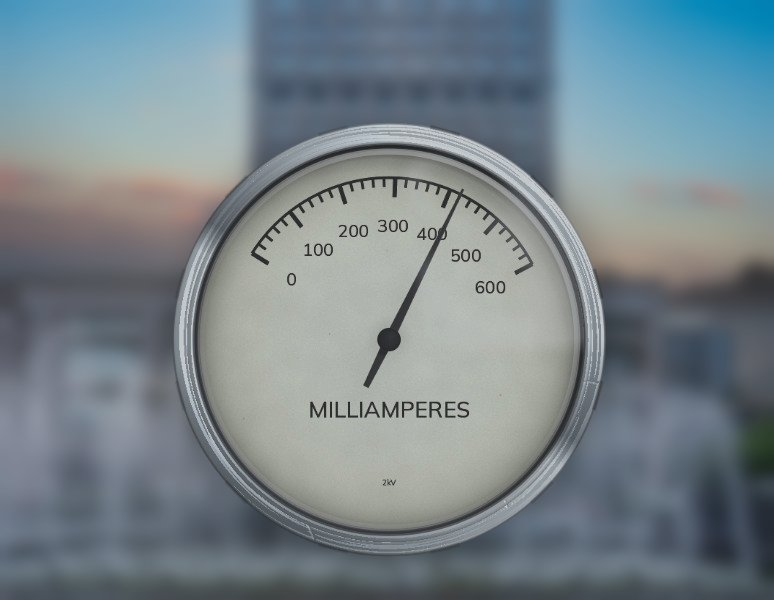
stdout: {"value": 420, "unit": "mA"}
